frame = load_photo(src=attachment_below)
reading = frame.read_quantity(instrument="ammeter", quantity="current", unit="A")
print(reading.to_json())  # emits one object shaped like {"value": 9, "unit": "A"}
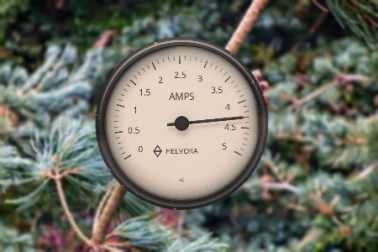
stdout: {"value": 4.3, "unit": "A"}
